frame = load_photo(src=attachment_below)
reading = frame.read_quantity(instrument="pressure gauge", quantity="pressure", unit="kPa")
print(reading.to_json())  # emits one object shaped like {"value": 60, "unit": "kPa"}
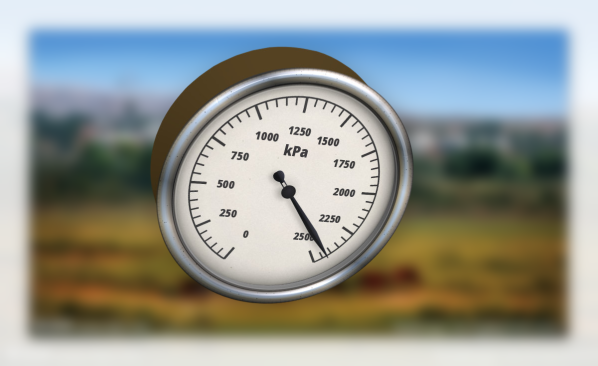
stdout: {"value": 2425, "unit": "kPa"}
